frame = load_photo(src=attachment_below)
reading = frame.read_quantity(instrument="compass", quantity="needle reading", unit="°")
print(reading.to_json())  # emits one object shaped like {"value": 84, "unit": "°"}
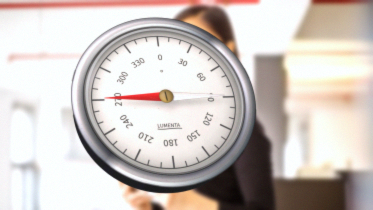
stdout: {"value": 270, "unit": "°"}
